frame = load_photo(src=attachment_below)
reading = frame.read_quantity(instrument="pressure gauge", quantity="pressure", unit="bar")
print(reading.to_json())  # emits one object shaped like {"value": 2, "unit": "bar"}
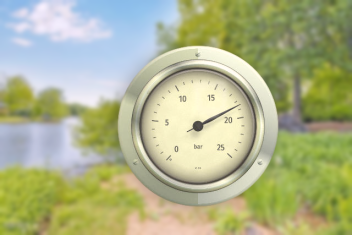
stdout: {"value": 18.5, "unit": "bar"}
